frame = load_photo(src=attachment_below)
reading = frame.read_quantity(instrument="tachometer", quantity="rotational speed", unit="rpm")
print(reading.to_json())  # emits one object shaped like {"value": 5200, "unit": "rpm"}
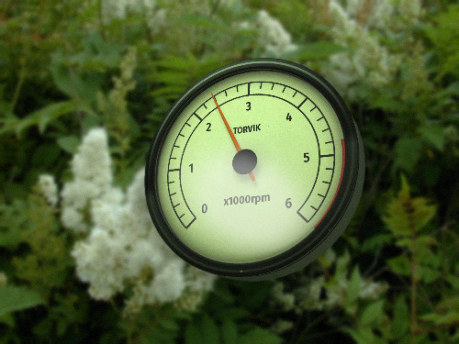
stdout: {"value": 2400, "unit": "rpm"}
